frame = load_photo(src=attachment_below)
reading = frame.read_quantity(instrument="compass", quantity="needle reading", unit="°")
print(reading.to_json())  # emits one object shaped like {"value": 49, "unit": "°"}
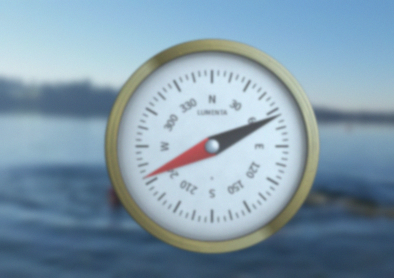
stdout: {"value": 245, "unit": "°"}
